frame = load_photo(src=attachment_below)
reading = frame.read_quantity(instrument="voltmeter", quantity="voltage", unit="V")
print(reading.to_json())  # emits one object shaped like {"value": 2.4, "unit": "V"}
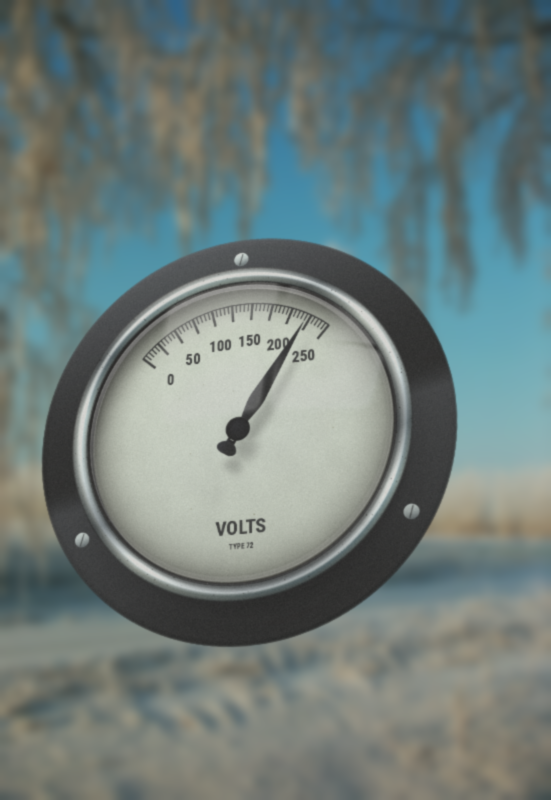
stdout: {"value": 225, "unit": "V"}
